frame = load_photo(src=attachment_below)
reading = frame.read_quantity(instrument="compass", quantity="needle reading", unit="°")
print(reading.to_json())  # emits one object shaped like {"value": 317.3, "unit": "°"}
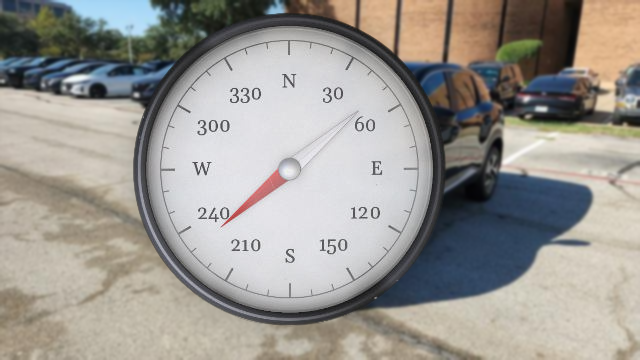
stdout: {"value": 230, "unit": "°"}
